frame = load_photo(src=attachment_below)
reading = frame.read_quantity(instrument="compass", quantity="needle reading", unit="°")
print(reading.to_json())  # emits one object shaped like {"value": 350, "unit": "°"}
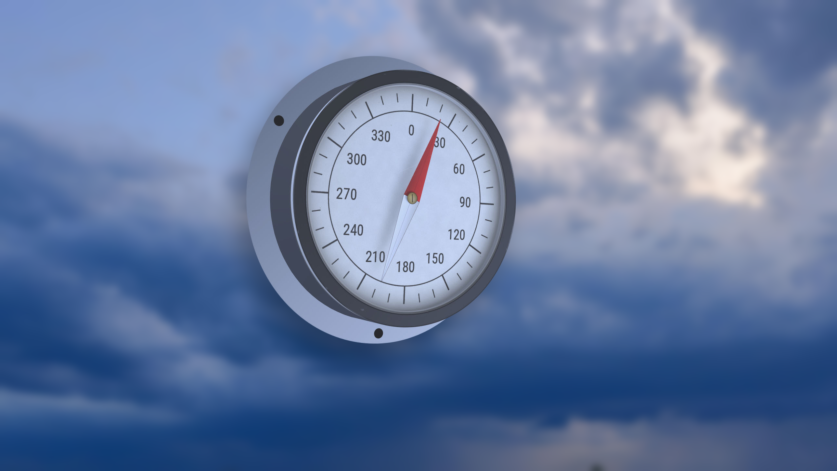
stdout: {"value": 20, "unit": "°"}
